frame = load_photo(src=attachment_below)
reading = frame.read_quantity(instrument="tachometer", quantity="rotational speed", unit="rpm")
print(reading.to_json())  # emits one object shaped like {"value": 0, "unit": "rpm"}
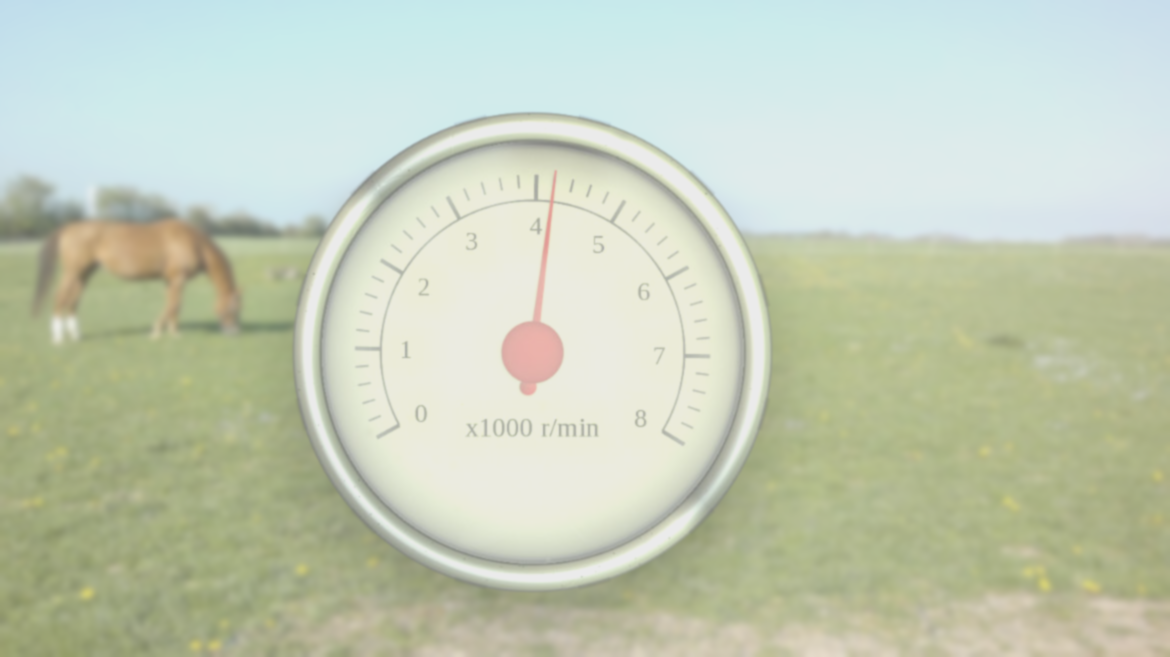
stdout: {"value": 4200, "unit": "rpm"}
